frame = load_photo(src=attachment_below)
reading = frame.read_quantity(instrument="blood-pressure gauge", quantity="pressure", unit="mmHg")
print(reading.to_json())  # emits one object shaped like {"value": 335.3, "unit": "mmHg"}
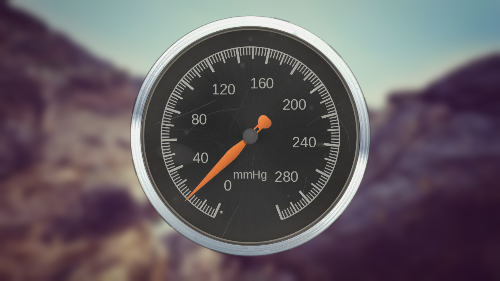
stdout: {"value": 20, "unit": "mmHg"}
